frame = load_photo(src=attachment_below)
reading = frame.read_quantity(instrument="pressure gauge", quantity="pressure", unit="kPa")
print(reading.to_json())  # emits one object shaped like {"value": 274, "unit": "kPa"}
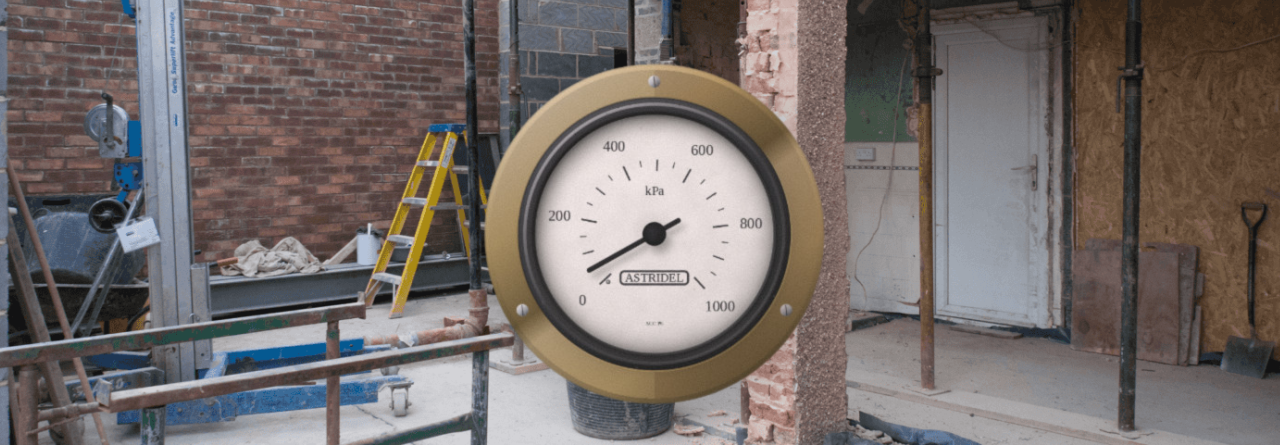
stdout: {"value": 50, "unit": "kPa"}
